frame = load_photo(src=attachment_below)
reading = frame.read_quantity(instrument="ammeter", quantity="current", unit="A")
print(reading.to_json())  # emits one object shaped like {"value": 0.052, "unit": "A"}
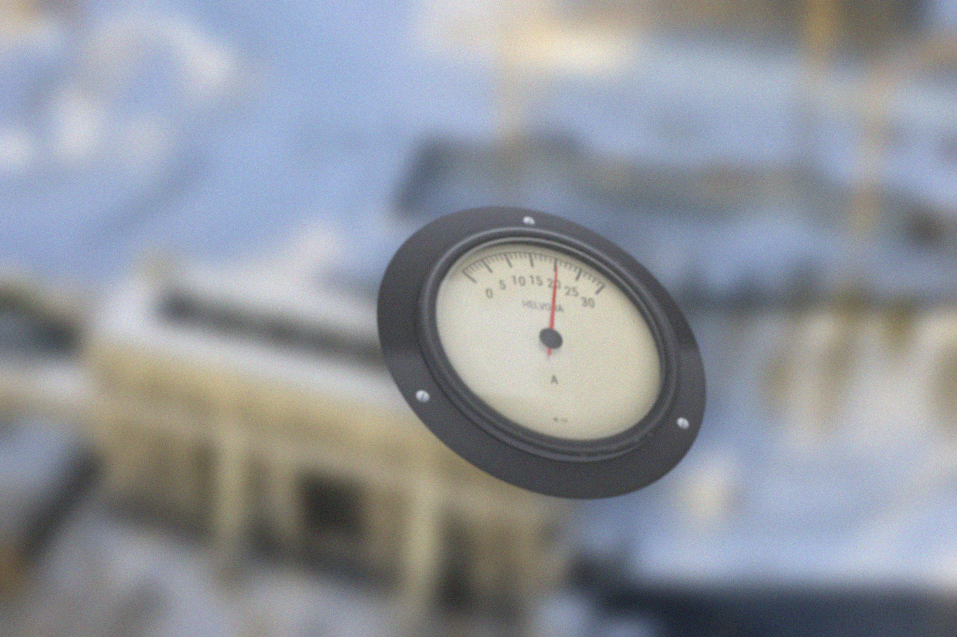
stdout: {"value": 20, "unit": "A"}
